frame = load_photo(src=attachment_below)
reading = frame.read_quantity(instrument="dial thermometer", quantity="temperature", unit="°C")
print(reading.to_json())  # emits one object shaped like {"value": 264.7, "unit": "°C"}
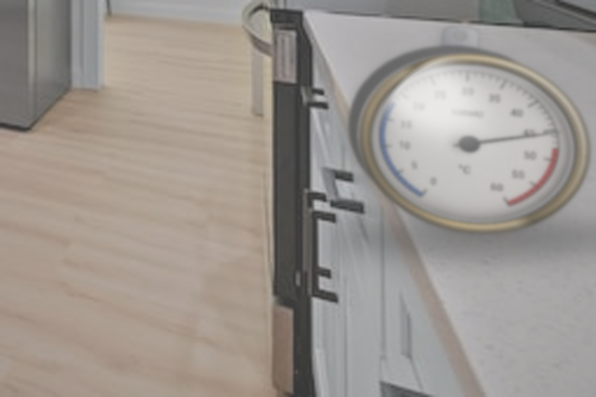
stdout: {"value": 45, "unit": "°C"}
